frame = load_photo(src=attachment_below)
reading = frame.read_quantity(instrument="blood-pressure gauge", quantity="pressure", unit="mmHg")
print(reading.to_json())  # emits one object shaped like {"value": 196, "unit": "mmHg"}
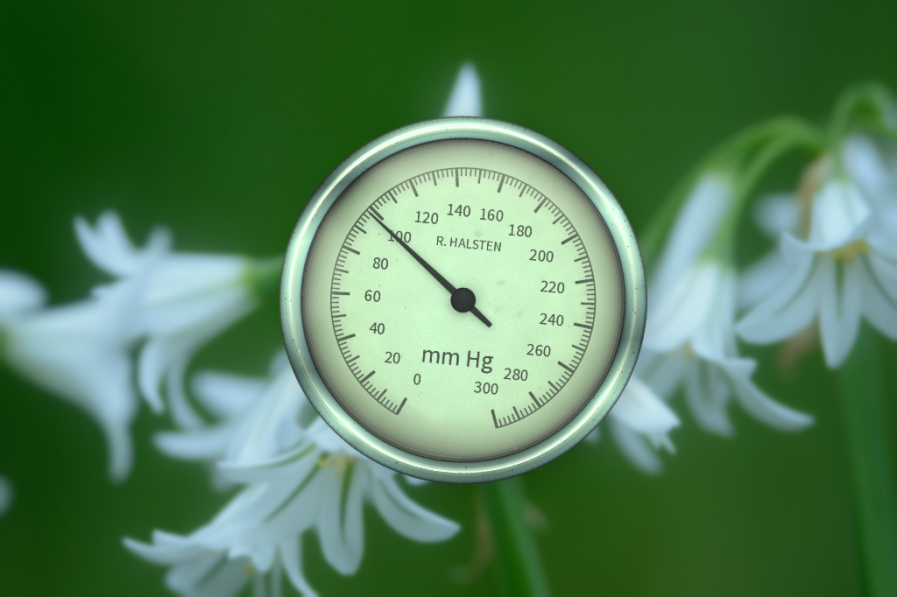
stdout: {"value": 98, "unit": "mmHg"}
